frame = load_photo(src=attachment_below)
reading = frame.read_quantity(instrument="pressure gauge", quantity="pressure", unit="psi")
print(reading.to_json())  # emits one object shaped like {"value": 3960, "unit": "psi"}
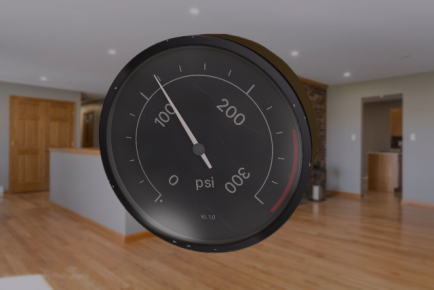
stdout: {"value": 120, "unit": "psi"}
